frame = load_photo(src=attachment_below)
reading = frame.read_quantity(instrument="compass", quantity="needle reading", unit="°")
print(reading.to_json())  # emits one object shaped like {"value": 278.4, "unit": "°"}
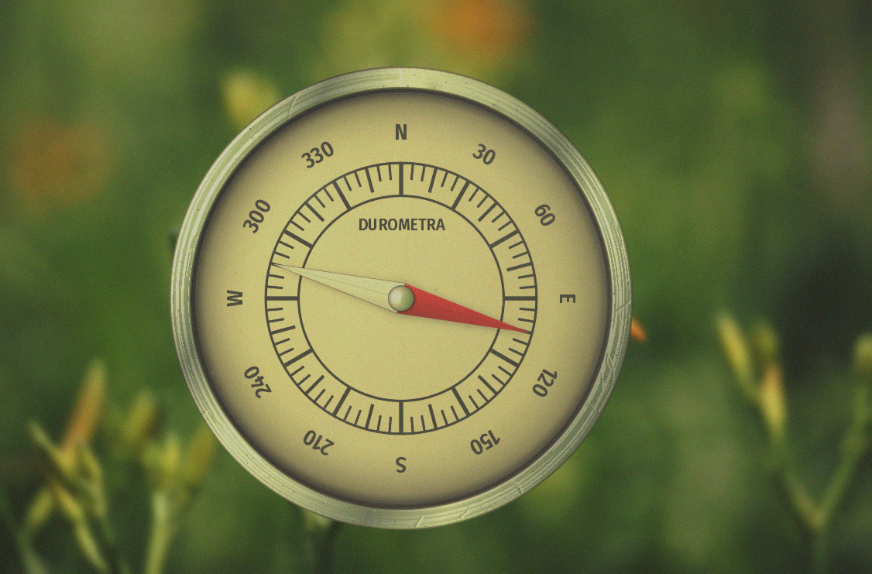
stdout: {"value": 105, "unit": "°"}
